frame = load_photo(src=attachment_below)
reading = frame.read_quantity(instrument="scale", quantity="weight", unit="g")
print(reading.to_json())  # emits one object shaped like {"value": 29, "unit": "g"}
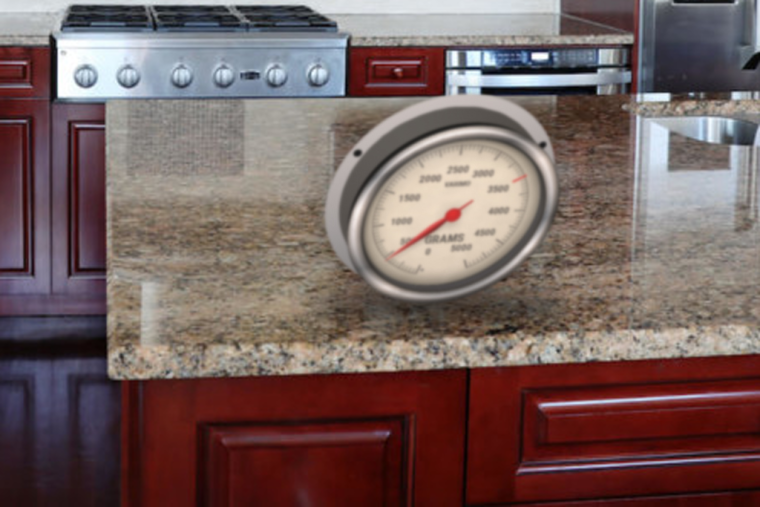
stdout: {"value": 500, "unit": "g"}
